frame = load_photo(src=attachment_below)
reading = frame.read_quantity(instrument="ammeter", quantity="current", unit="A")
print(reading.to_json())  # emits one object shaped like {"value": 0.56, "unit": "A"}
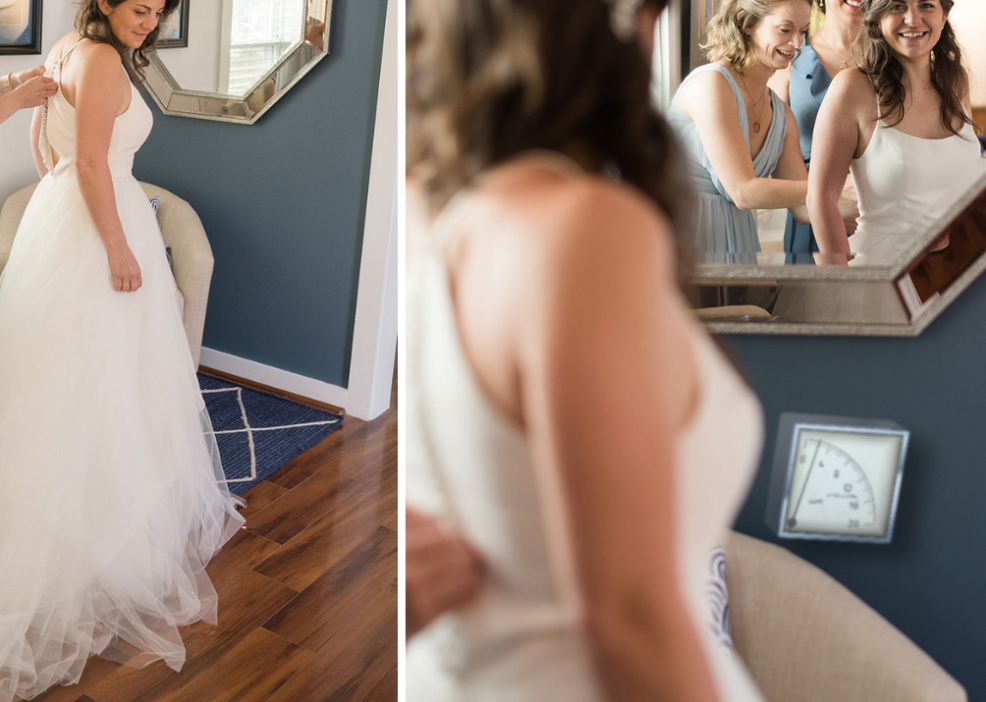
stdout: {"value": 2, "unit": "A"}
